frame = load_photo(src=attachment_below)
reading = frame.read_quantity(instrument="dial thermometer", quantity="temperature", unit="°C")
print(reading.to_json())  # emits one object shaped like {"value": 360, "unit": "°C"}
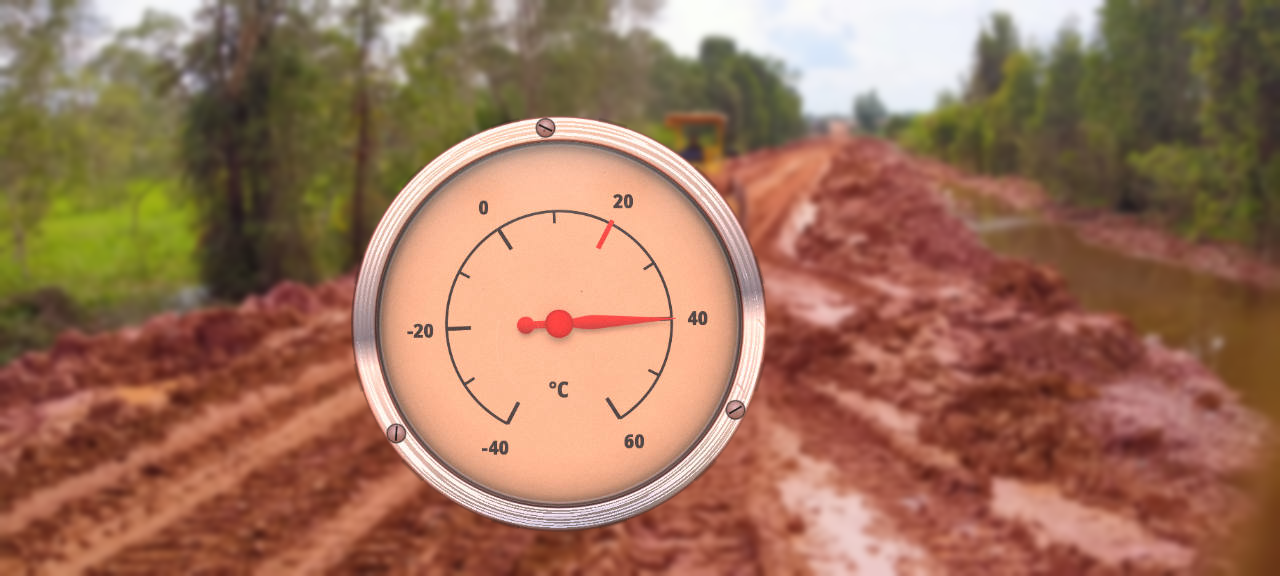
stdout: {"value": 40, "unit": "°C"}
